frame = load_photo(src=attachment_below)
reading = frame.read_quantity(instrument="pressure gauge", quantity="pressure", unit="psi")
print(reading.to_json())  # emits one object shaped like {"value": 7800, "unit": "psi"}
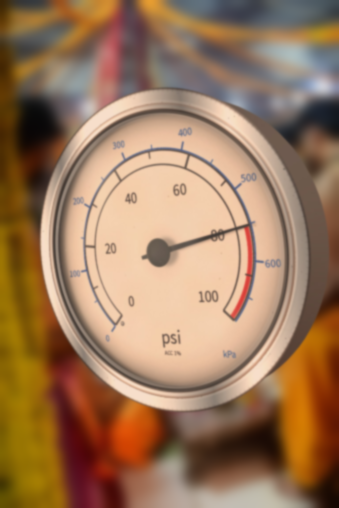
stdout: {"value": 80, "unit": "psi"}
